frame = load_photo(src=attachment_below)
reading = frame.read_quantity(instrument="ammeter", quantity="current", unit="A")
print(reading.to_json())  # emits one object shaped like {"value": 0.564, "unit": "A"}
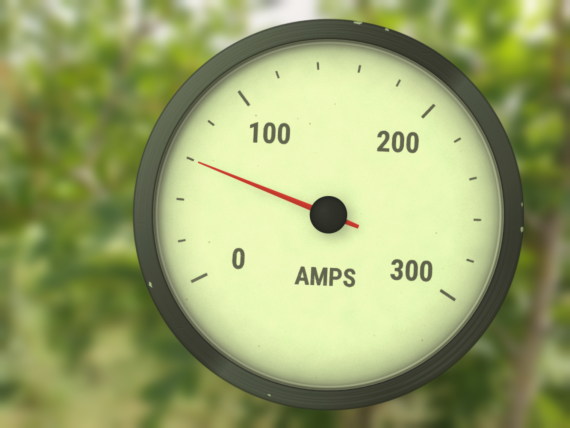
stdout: {"value": 60, "unit": "A"}
